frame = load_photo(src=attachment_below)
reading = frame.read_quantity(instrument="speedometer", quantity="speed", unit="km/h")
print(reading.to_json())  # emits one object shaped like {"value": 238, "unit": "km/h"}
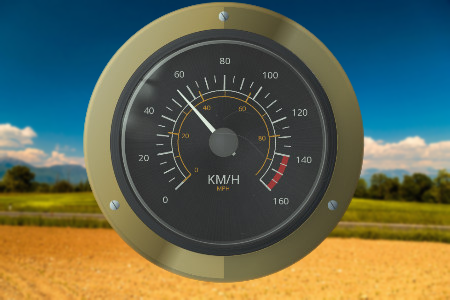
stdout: {"value": 55, "unit": "km/h"}
